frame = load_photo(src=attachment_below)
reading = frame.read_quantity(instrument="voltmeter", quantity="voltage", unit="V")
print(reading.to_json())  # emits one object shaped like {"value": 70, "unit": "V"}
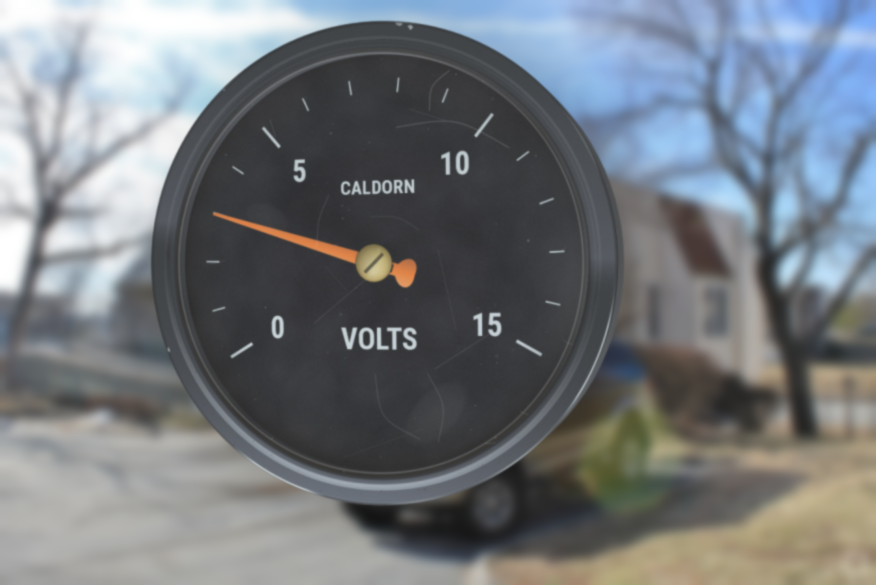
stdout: {"value": 3, "unit": "V"}
